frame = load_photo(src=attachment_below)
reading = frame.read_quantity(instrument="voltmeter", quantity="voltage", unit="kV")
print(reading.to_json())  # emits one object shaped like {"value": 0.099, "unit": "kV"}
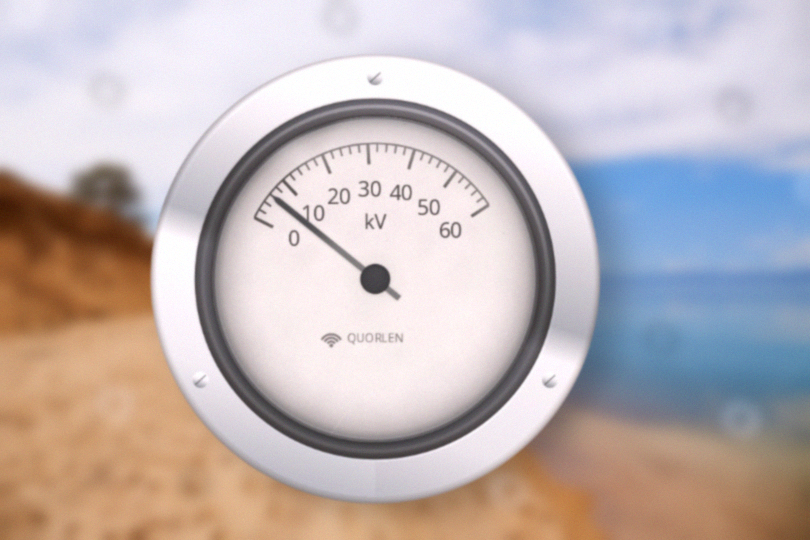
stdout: {"value": 6, "unit": "kV"}
